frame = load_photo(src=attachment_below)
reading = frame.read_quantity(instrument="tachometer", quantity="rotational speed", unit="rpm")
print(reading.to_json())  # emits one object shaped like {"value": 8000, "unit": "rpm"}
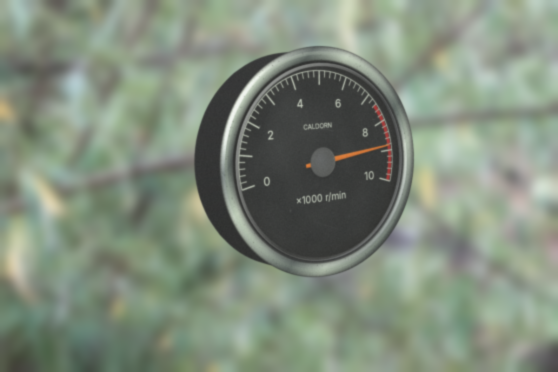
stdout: {"value": 8800, "unit": "rpm"}
